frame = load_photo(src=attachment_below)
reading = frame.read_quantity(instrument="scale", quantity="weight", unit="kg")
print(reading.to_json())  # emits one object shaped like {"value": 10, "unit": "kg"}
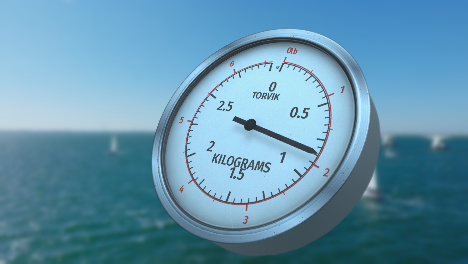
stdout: {"value": 0.85, "unit": "kg"}
